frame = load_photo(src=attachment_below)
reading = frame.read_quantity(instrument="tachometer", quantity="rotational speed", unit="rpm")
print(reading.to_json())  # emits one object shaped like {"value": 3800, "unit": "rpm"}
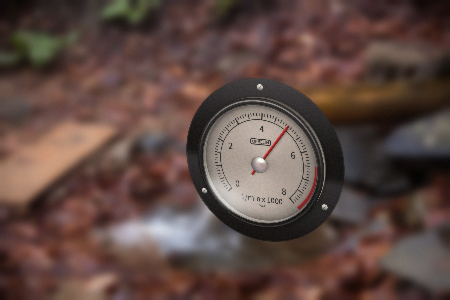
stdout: {"value": 5000, "unit": "rpm"}
